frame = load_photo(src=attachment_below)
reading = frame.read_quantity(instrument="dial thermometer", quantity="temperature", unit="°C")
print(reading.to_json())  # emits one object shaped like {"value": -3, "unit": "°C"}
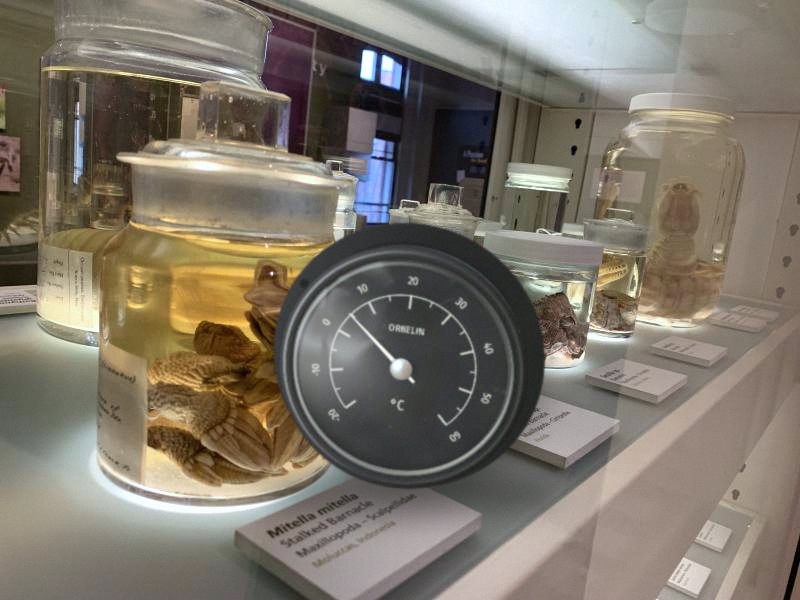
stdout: {"value": 5, "unit": "°C"}
